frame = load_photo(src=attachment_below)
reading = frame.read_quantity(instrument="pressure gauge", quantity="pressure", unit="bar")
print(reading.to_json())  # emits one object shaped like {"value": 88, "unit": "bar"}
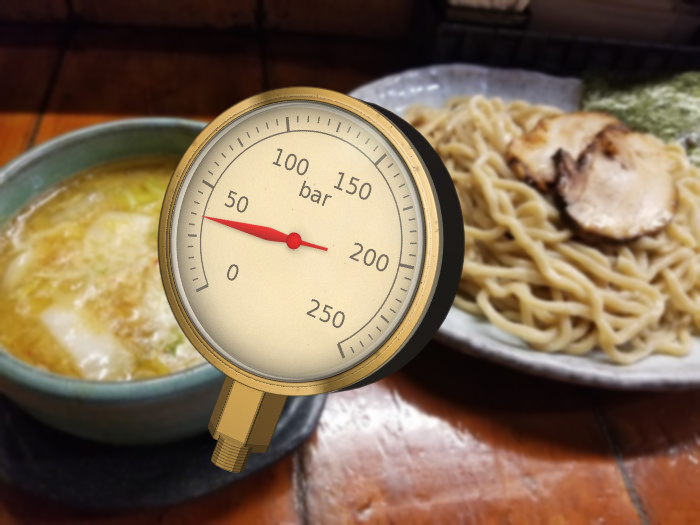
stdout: {"value": 35, "unit": "bar"}
